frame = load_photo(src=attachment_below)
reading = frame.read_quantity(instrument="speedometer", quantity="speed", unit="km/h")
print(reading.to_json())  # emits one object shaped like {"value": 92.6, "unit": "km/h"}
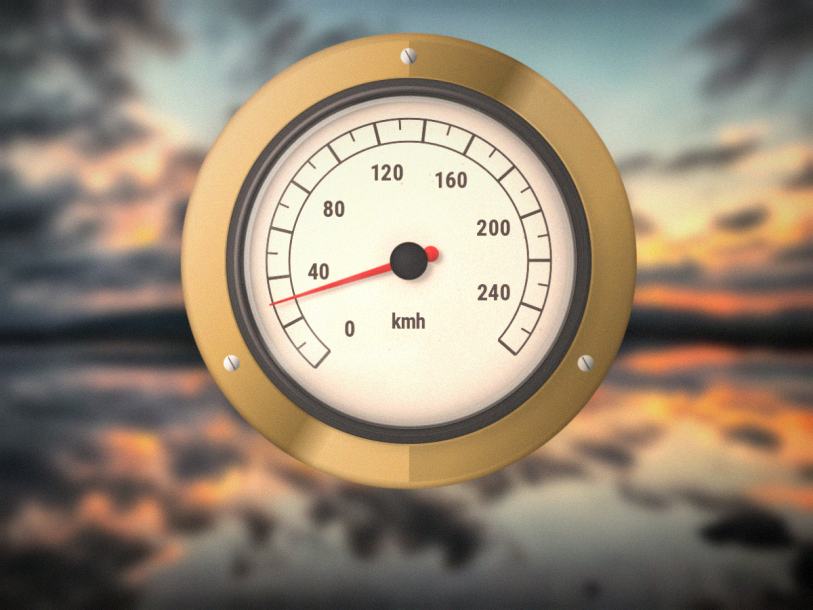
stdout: {"value": 30, "unit": "km/h"}
